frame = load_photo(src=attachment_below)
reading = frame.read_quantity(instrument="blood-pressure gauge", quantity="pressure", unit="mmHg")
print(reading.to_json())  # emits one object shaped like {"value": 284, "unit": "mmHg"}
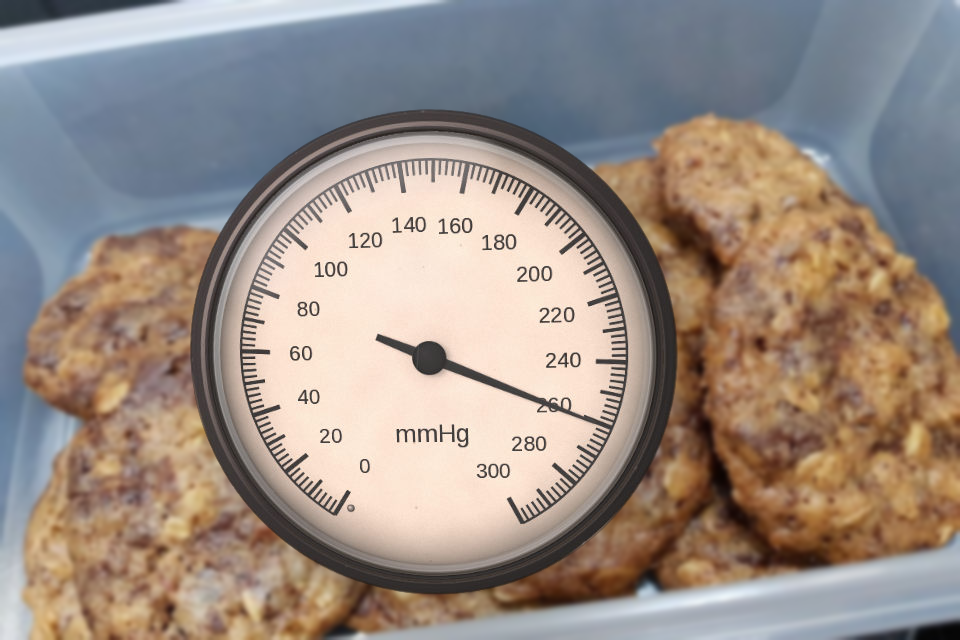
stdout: {"value": 260, "unit": "mmHg"}
